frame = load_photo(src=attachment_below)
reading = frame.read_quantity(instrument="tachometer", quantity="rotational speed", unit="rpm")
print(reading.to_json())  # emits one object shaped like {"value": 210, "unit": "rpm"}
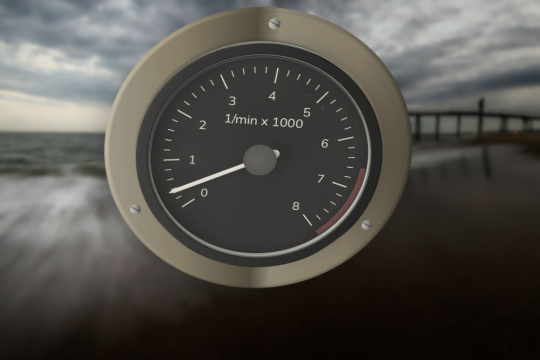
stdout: {"value": 400, "unit": "rpm"}
